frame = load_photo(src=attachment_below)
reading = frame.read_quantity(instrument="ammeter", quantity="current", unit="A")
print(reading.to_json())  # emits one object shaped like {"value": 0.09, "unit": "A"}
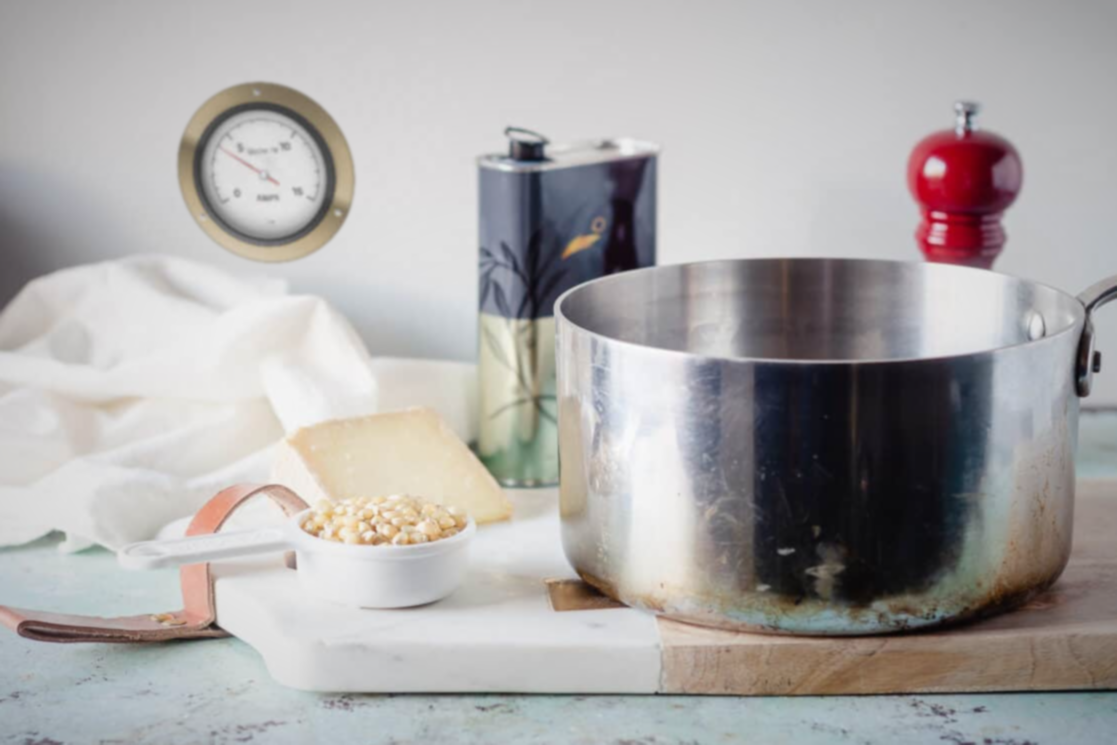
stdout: {"value": 4, "unit": "A"}
